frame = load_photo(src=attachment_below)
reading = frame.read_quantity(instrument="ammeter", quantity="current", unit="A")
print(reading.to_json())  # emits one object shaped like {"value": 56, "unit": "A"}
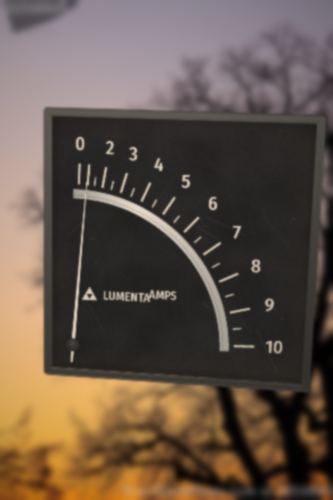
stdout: {"value": 1, "unit": "A"}
